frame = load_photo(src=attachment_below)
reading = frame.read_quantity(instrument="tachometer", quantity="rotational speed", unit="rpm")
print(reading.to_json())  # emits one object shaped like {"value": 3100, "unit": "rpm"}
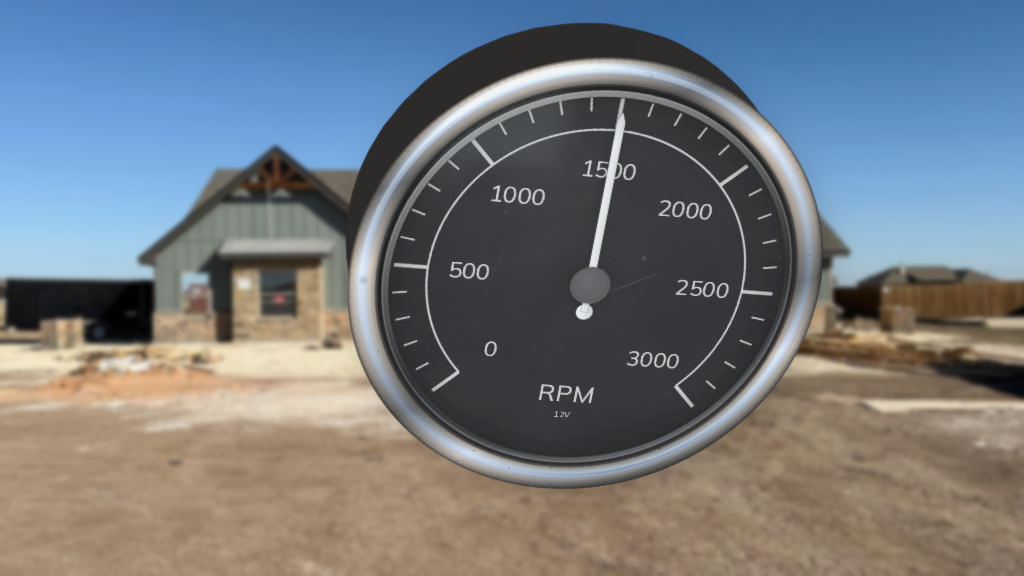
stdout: {"value": 1500, "unit": "rpm"}
